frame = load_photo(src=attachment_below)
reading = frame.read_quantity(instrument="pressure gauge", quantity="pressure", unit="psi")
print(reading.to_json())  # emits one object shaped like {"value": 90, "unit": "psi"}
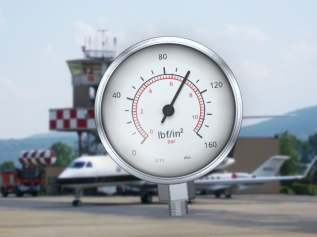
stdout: {"value": 100, "unit": "psi"}
